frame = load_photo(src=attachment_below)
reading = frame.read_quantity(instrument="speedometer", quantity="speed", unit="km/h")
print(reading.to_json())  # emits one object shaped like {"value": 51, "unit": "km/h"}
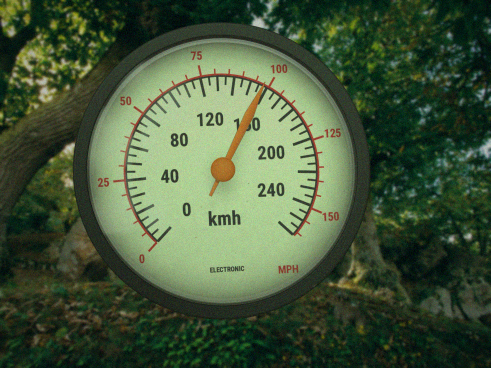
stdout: {"value": 157.5, "unit": "km/h"}
